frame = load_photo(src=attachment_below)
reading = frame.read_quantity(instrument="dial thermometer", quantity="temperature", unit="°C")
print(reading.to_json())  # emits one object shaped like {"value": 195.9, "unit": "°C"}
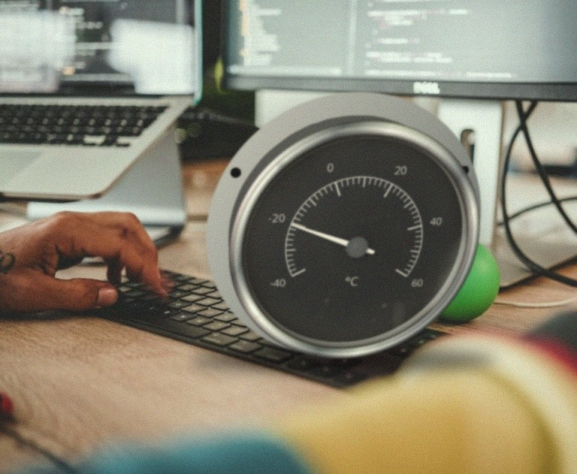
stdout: {"value": -20, "unit": "°C"}
